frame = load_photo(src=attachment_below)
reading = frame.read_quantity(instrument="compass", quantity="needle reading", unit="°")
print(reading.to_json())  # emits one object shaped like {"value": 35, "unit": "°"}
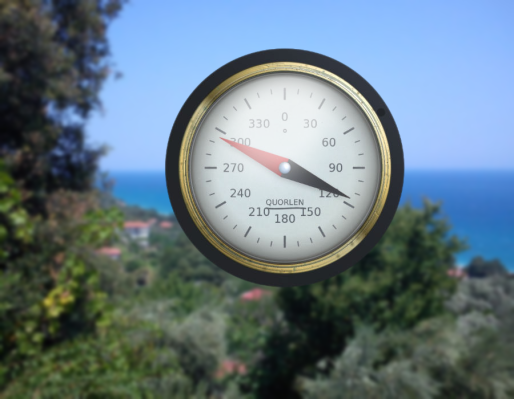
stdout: {"value": 295, "unit": "°"}
